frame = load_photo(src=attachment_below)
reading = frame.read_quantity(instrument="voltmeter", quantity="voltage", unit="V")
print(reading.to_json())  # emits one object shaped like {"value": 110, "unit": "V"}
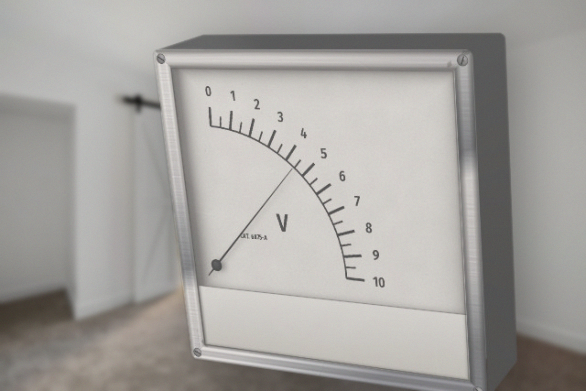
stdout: {"value": 4.5, "unit": "V"}
